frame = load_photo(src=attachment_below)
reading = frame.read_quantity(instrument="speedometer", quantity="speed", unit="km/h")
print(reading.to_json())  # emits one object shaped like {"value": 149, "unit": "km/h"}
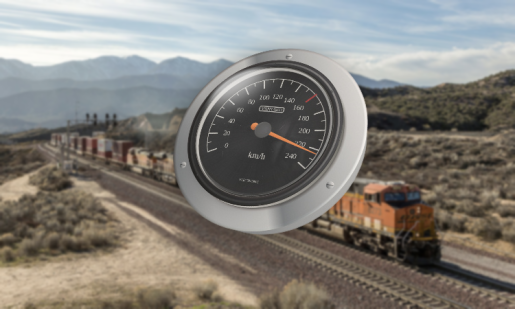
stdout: {"value": 225, "unit": "km/h"}
